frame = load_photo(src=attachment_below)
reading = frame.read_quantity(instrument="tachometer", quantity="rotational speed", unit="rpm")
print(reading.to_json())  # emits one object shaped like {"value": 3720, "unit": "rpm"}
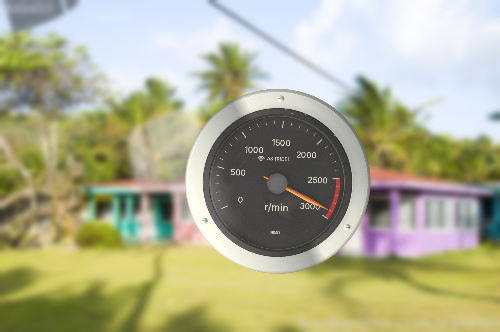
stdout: {"value": 2900, "unit": "rpm"}
